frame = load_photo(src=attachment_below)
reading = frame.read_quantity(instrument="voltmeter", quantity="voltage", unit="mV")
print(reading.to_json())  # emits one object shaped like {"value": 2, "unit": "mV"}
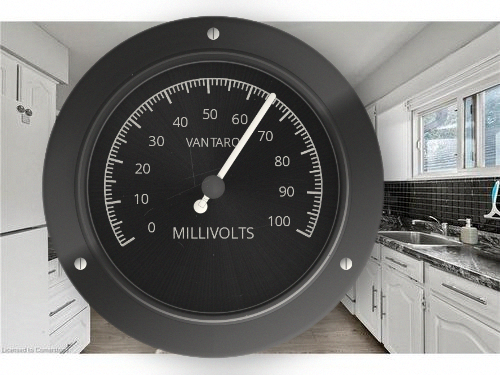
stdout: {"value": 65, "unit": "mV"}
